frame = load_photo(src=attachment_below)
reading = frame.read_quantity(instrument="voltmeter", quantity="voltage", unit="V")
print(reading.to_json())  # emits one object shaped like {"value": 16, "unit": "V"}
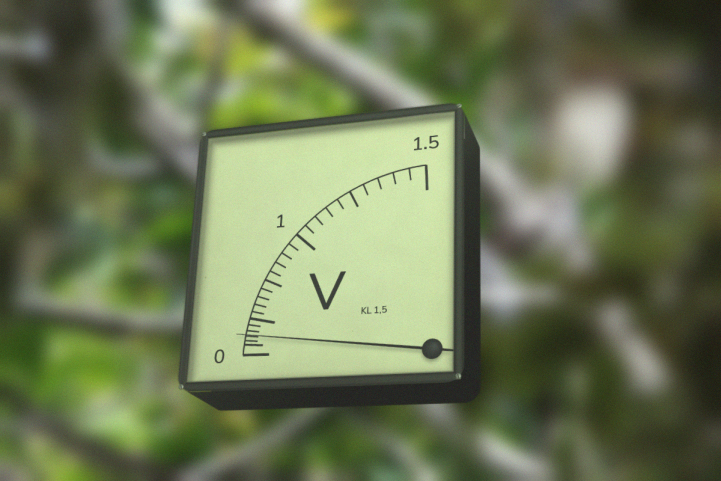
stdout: {"value": 0.35, "unit": "V"}
